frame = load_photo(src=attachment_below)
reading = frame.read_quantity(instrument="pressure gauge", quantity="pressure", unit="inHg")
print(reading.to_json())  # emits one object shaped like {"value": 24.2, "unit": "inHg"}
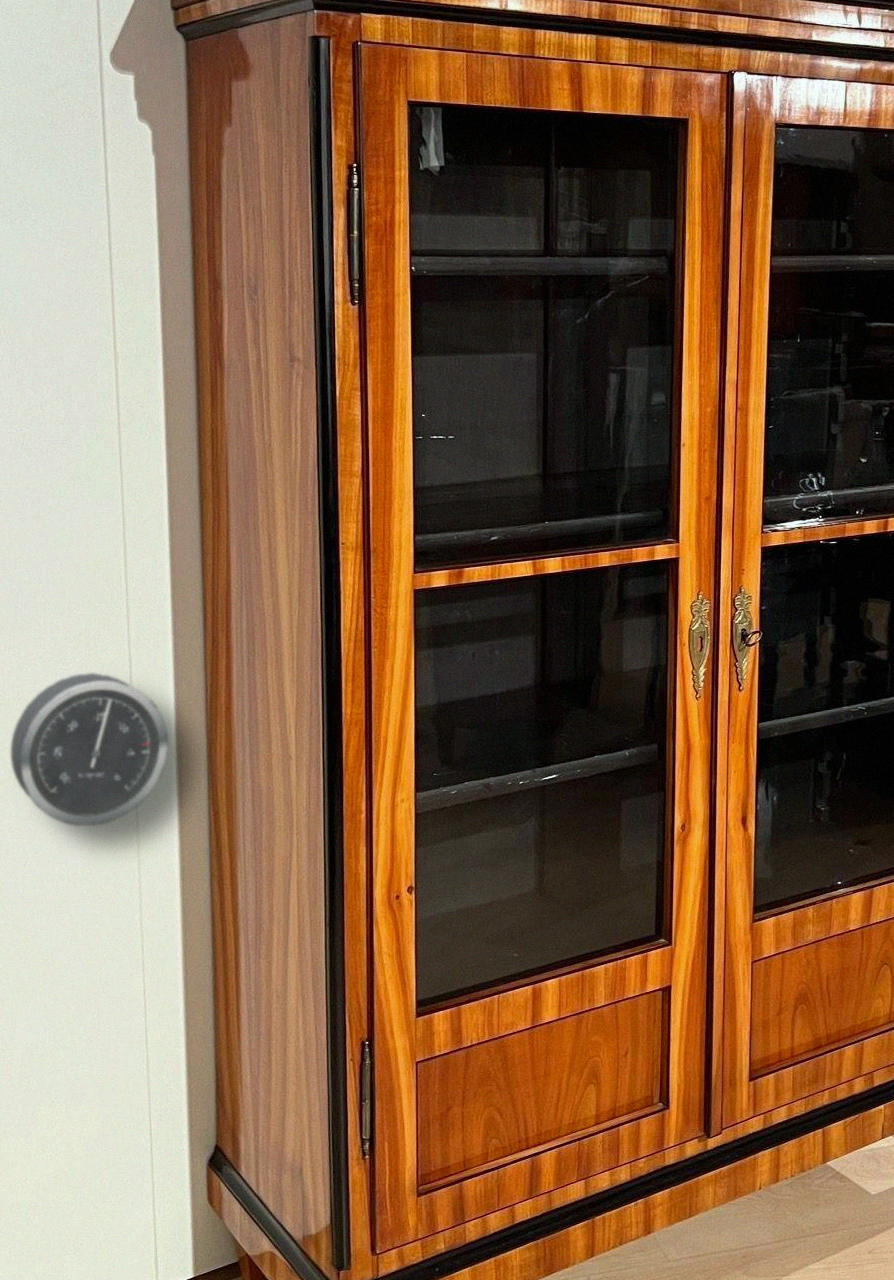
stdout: {"value": -14, "unit": "inHg"}
